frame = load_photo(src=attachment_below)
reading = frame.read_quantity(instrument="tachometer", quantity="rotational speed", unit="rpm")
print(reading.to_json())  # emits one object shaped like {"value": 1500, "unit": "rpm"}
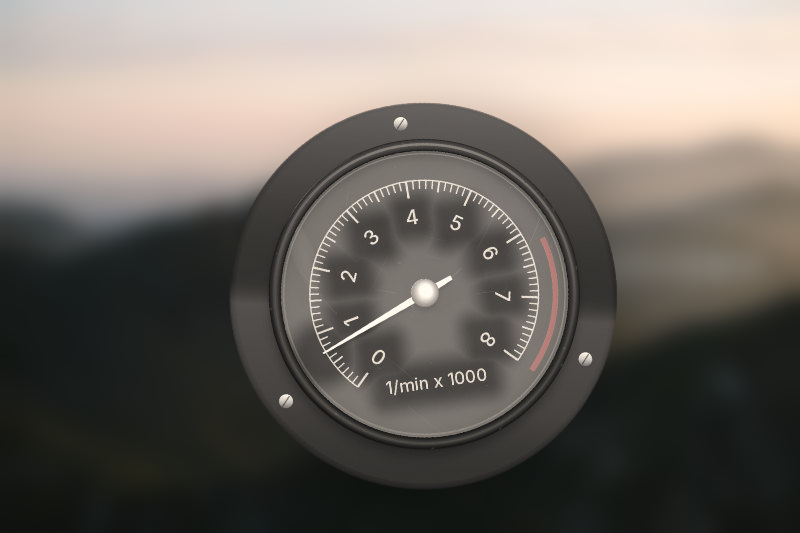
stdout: {"value": 700, "unit": "rpm"}
